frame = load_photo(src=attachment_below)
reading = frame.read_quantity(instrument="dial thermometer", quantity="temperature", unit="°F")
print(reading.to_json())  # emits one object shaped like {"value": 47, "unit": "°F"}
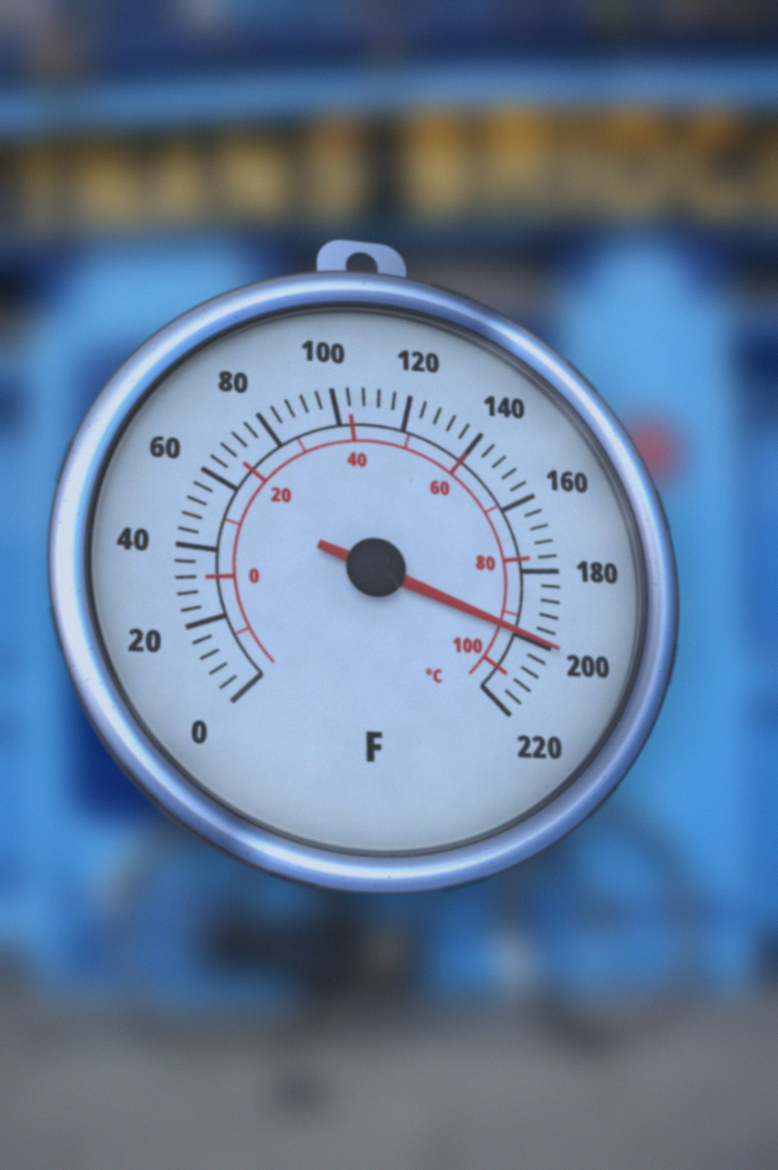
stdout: {"value": 200, "unit": "°F"}
